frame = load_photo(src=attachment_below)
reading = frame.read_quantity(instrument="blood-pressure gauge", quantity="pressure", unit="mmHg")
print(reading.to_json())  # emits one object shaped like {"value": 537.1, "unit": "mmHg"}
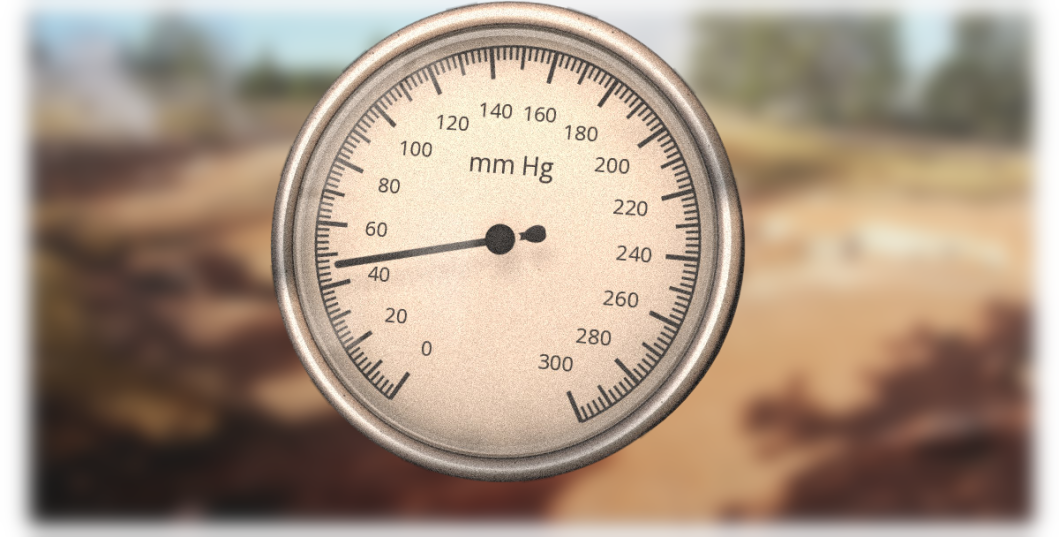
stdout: {"value": 46, "unit": "mmHg"}
